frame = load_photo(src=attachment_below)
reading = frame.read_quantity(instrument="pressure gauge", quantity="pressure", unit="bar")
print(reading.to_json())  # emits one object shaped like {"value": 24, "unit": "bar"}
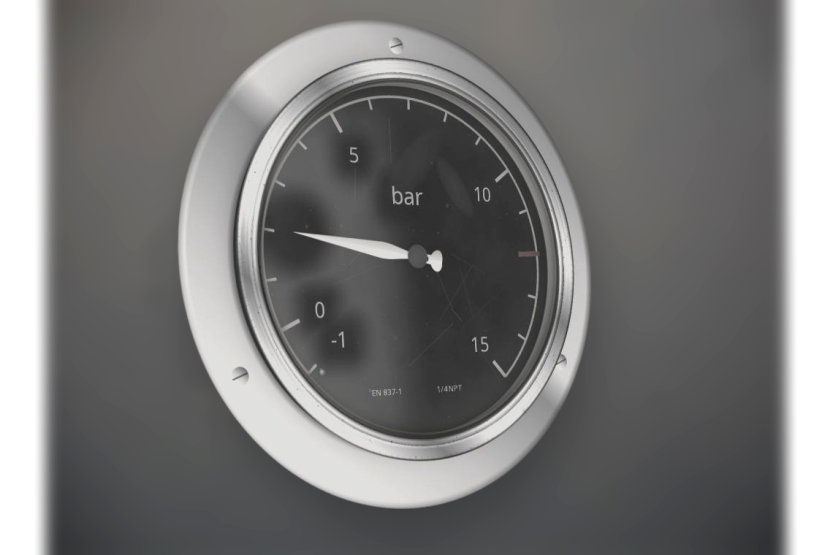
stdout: {"value": 2, "unit": "bar"}
